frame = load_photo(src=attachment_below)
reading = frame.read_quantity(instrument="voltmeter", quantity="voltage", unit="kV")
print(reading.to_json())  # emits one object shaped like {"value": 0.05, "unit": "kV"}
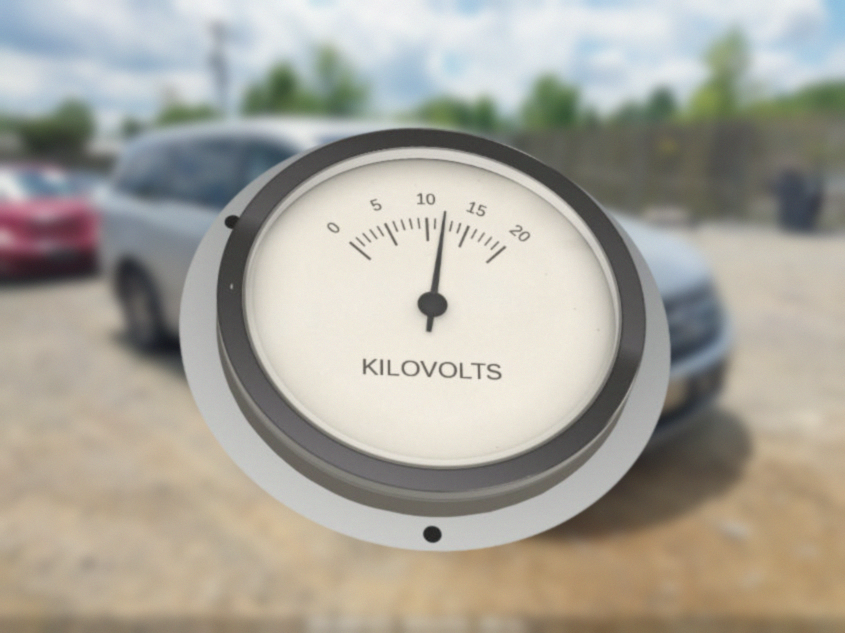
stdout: {"value": 12, "unit": "kV"}
